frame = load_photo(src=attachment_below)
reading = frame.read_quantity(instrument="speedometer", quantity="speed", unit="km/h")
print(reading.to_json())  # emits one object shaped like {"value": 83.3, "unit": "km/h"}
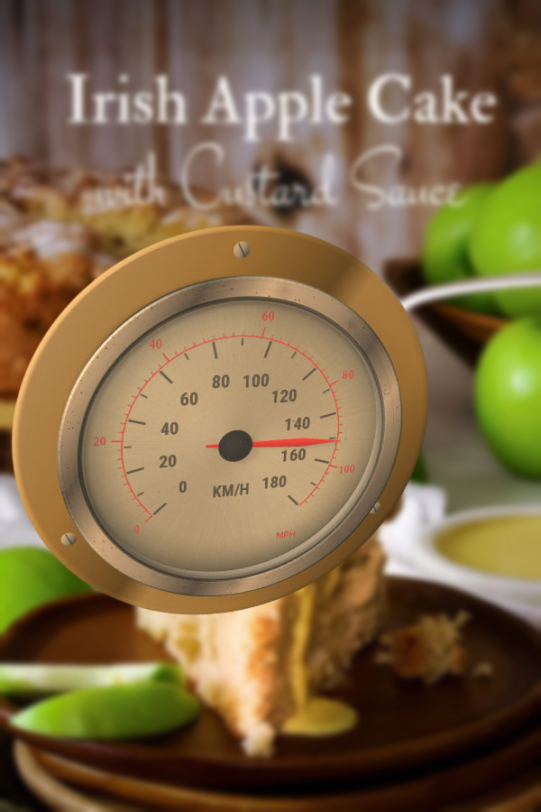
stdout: {"value": 150, "unit": "km/h"}
